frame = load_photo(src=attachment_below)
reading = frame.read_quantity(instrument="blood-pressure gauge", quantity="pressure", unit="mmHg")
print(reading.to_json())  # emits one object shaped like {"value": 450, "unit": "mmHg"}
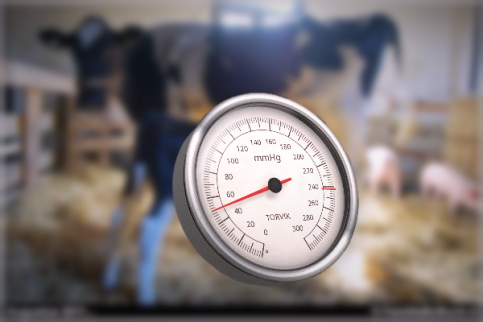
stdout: {"value": 50, "unit": "mmHg"}
